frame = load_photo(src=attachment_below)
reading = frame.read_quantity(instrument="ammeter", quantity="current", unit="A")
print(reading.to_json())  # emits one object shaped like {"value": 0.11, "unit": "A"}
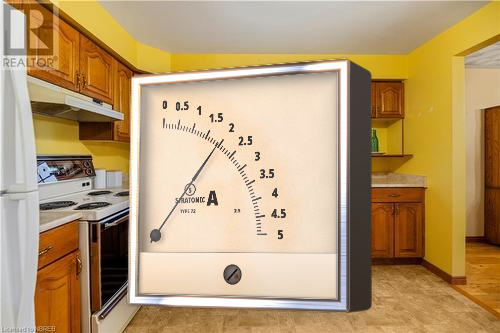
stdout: {"value": 2, "unit": "A"}
